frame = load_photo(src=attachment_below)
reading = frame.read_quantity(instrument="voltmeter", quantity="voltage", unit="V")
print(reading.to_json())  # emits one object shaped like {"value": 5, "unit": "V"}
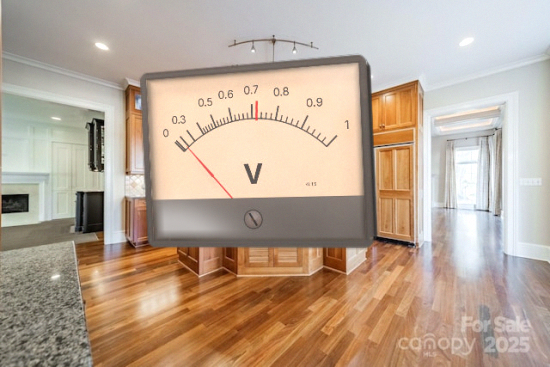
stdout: {"value": 0.2, "unit": "V"}
